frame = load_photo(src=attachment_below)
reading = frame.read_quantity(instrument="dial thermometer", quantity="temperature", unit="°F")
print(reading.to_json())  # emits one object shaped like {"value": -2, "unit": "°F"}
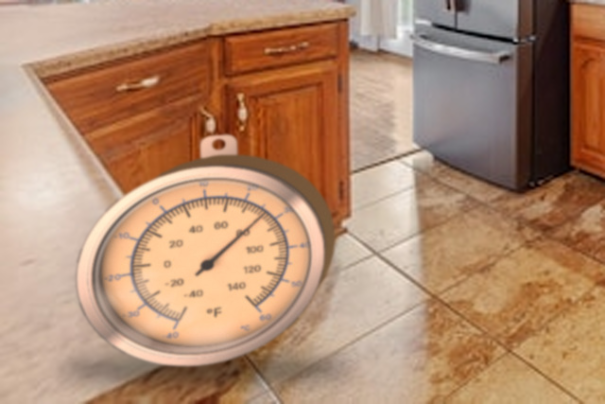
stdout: {"value": 80, "unit": "°F"}
